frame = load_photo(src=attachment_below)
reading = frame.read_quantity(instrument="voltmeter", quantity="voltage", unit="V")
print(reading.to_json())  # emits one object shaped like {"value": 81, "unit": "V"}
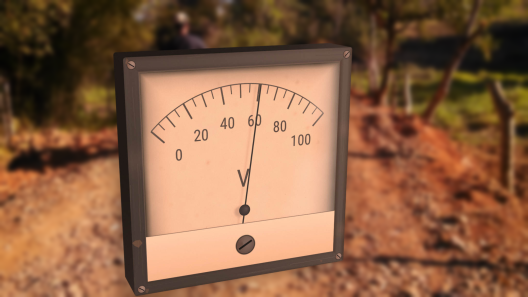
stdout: {"value": 60, "unit": "V"}
